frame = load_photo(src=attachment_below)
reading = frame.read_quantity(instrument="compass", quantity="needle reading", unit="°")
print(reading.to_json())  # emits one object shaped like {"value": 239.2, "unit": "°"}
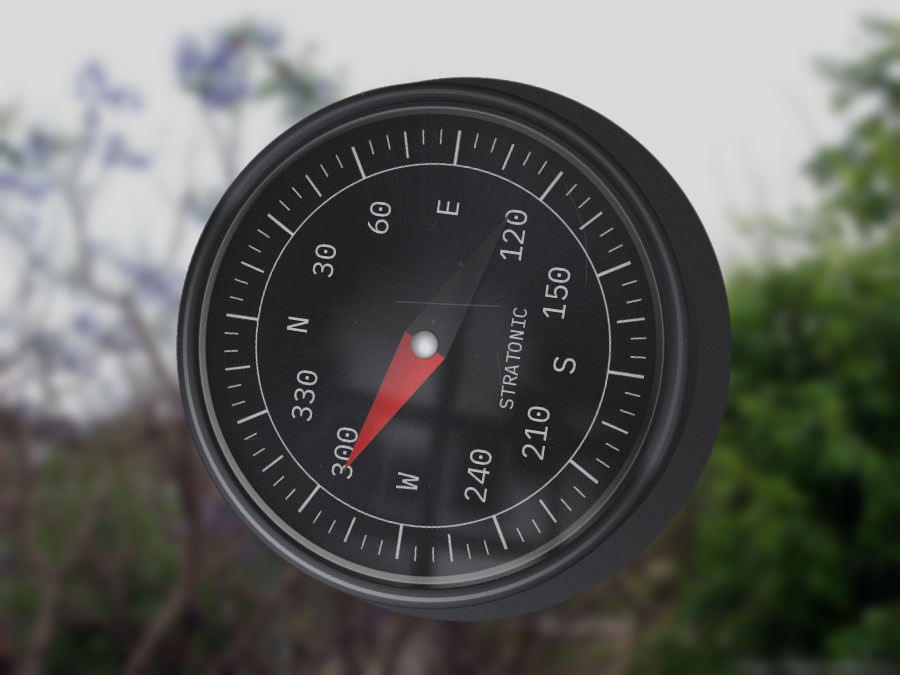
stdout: {"value": 295, "unit": "°"}
